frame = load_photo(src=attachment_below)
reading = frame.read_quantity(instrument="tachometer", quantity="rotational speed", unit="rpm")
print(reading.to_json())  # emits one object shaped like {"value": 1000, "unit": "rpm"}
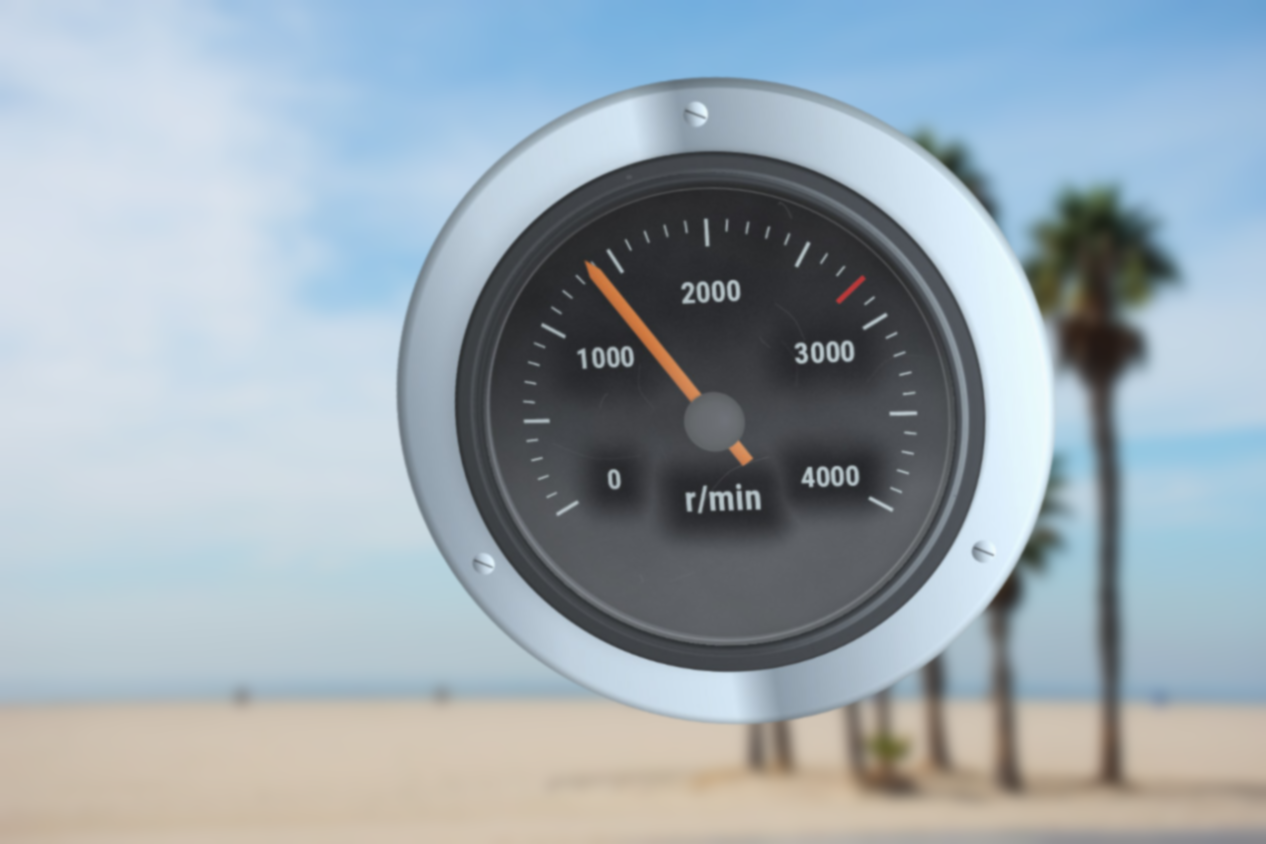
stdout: {"value": 1400, "unit": "rpm"}
